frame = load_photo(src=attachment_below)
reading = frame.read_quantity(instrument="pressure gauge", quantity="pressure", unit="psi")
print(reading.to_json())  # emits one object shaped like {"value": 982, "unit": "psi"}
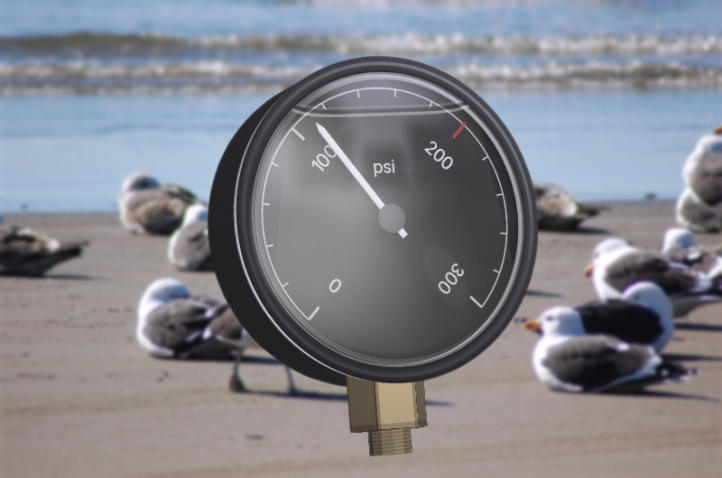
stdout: {"value": 110, "unit": "psi"}
